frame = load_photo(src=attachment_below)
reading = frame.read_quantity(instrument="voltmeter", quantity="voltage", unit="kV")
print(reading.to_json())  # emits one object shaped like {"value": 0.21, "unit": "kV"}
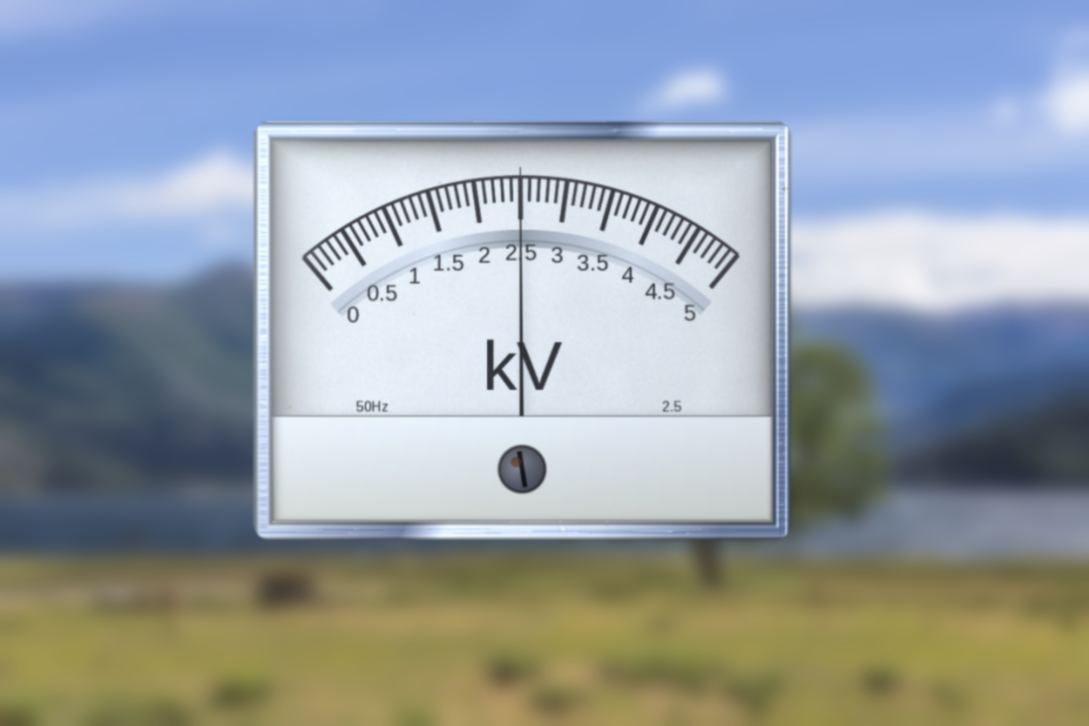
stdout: {"value": 2.5, "unit": "kV"}
